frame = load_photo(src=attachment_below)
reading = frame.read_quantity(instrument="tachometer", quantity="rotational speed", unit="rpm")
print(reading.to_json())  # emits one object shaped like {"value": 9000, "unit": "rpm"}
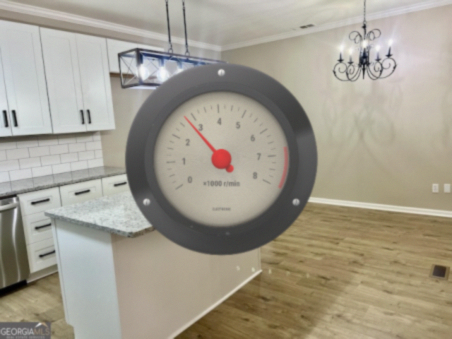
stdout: {"value": 2750, "unit": "rpm"}
